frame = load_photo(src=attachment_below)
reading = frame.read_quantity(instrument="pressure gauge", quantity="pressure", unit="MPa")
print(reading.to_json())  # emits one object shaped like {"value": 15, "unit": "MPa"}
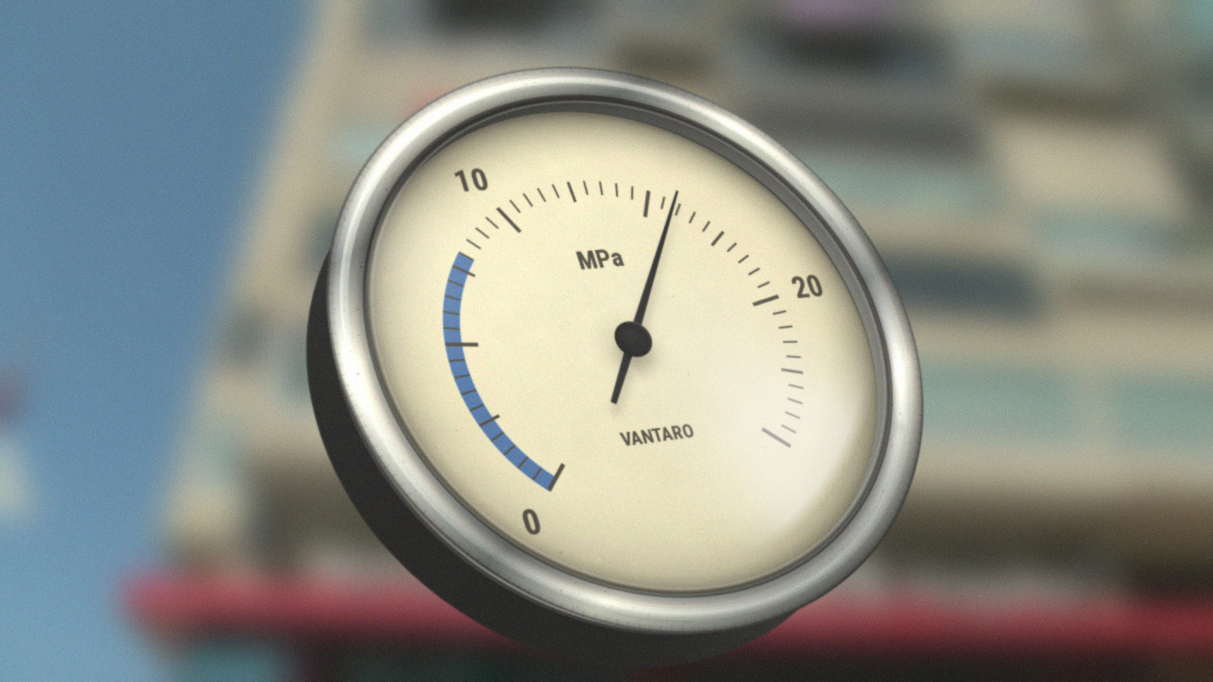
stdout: {"value": 15.75, "unit": "MPa"}
